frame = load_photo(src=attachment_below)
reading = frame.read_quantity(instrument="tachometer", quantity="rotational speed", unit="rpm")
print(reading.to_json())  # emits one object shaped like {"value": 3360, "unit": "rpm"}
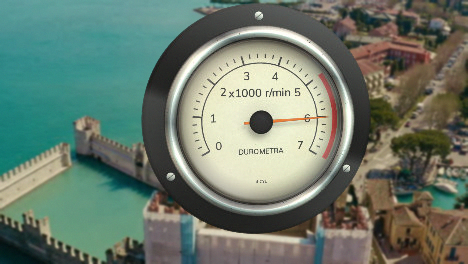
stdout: {"value": 6000, "unit": "rpm"}
